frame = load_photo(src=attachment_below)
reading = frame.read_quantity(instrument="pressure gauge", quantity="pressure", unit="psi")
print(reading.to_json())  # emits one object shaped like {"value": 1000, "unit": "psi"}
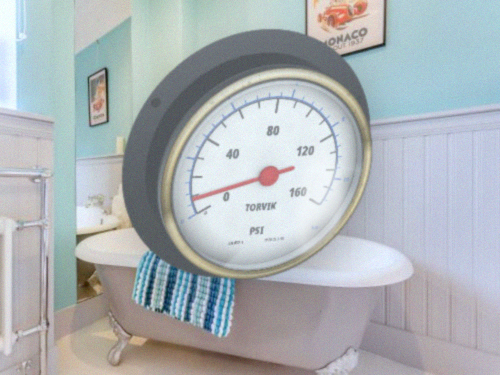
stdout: {"value": 10, "unit": "psi"}
